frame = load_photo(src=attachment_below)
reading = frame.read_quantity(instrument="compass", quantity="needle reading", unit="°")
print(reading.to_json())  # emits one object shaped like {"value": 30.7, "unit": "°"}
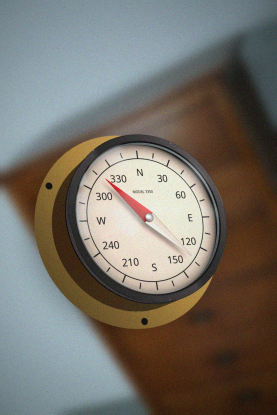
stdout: {"value": 315, "unit": "°"}
